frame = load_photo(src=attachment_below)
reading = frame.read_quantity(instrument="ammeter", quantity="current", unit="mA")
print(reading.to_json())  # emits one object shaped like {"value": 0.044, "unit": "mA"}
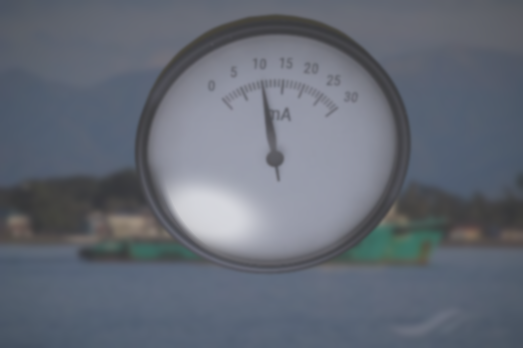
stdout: {"value": 10, "unit": "mA"}
